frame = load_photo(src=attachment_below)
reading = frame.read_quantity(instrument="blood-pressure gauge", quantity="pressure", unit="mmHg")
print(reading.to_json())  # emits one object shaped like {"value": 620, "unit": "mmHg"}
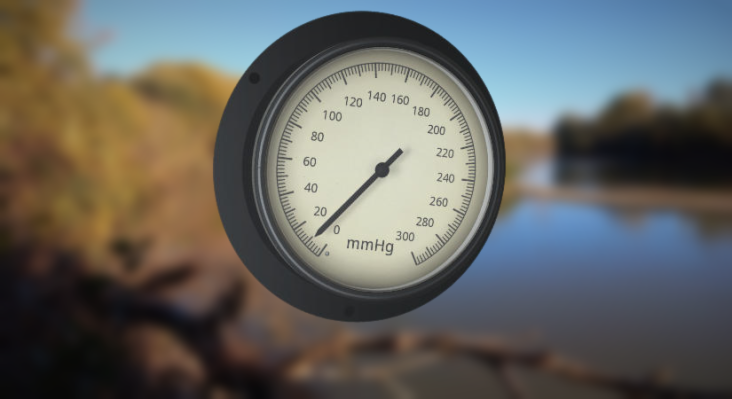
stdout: {"value": 10, "unit": "mmHg"}
